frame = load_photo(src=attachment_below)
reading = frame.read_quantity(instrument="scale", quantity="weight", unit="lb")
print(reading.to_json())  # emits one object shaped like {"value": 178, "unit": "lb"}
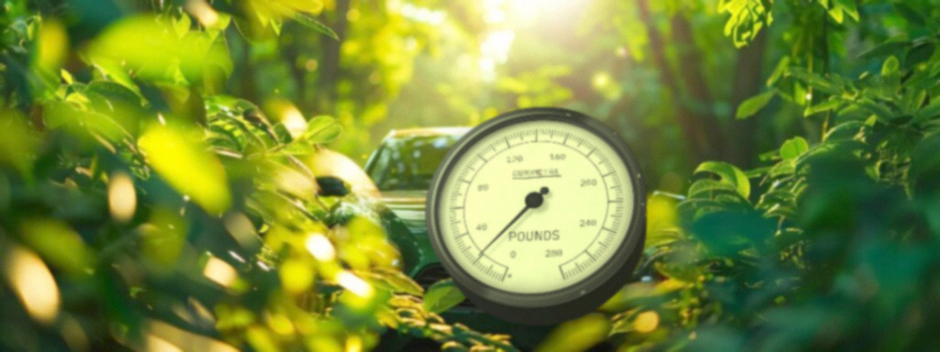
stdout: {"value": 20, "unit": "lb"}
